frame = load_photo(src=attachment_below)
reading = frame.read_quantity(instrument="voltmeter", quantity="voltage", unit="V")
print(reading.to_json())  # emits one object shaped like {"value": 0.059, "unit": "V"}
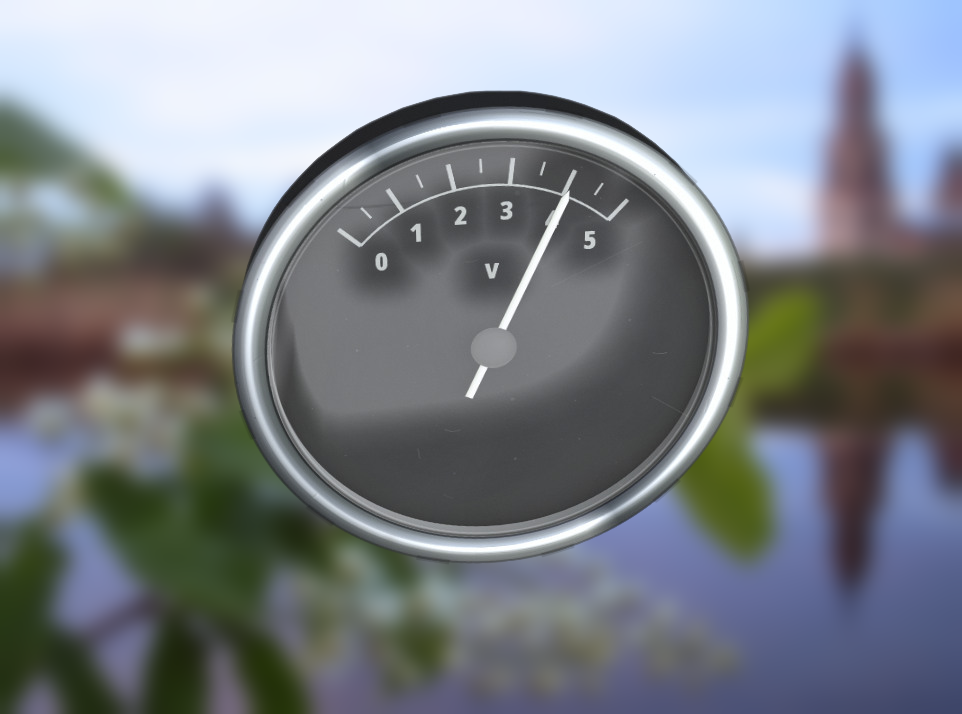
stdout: {"value": 4, "unit": "V"}
